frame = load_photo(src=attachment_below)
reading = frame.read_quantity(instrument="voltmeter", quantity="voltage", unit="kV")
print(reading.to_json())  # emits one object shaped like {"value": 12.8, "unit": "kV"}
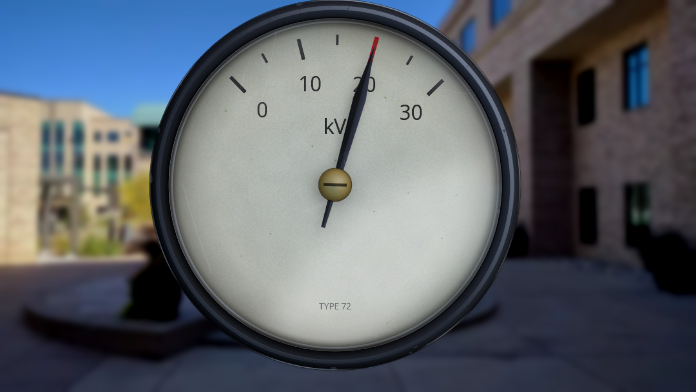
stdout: {"value": 20, "unit": "kV"}
